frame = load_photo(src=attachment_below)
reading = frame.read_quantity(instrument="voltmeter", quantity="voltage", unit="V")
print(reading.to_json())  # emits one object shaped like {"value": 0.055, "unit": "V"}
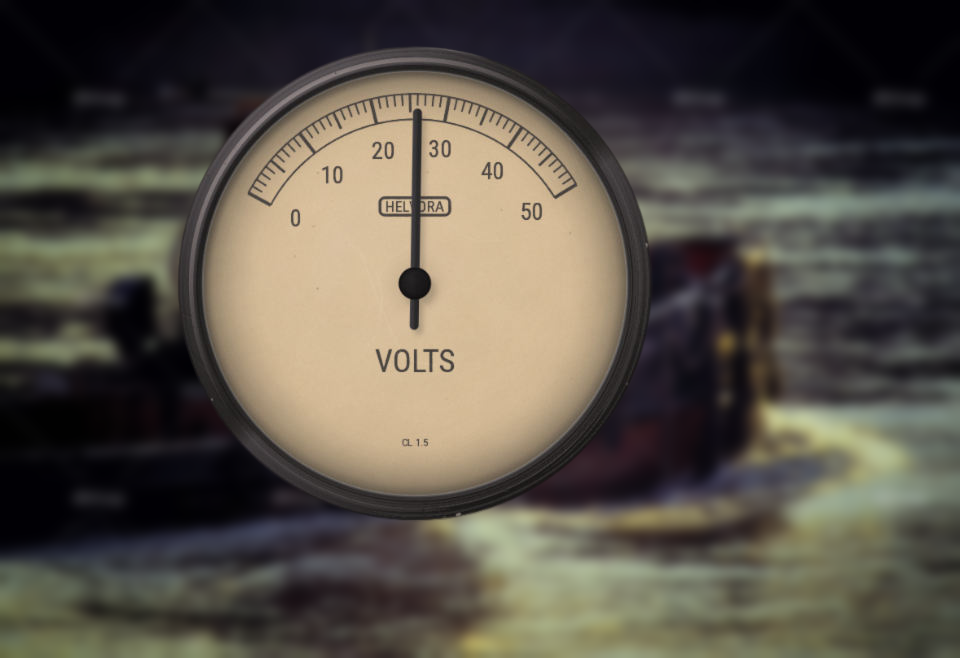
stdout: {"value": 26, "unit": "V"}
